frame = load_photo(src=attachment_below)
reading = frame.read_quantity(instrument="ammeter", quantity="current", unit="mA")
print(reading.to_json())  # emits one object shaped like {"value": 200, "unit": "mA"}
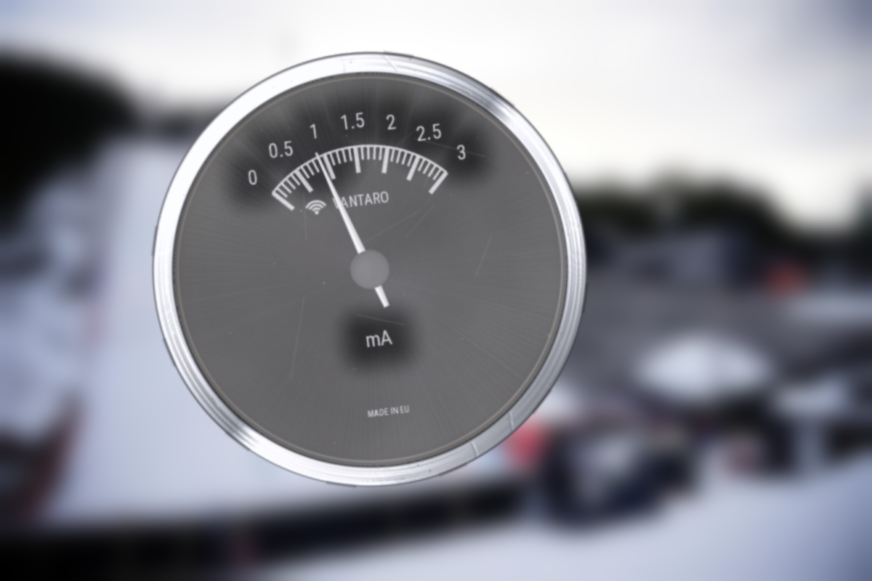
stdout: {"value": 0.9, "unit": "mA"}
